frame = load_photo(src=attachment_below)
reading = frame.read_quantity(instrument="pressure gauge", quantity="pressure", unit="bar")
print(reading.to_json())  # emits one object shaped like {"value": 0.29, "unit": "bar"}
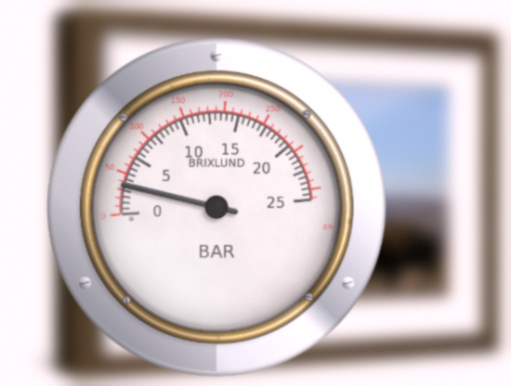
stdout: {"value": 2.5, "unit": "bar"}
